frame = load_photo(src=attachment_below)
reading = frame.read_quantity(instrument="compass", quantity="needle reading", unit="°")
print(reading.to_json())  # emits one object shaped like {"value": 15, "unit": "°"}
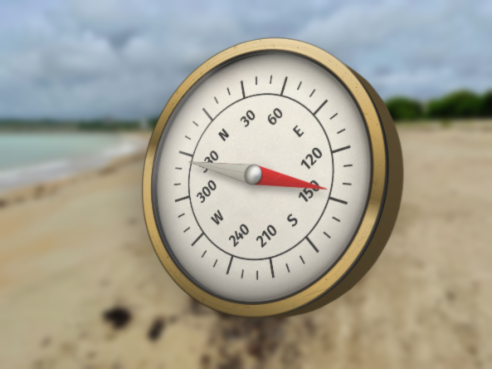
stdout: {"value": 145, "unit": "°"}
